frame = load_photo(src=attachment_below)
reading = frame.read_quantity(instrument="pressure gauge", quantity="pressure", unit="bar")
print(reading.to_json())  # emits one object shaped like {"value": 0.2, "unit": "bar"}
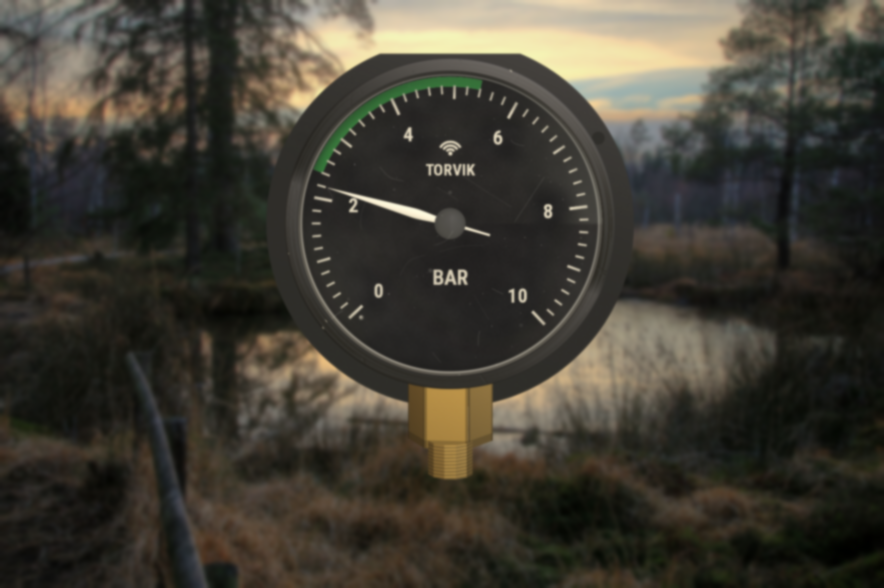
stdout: {"value": 2.2, "unit": "bar"}
